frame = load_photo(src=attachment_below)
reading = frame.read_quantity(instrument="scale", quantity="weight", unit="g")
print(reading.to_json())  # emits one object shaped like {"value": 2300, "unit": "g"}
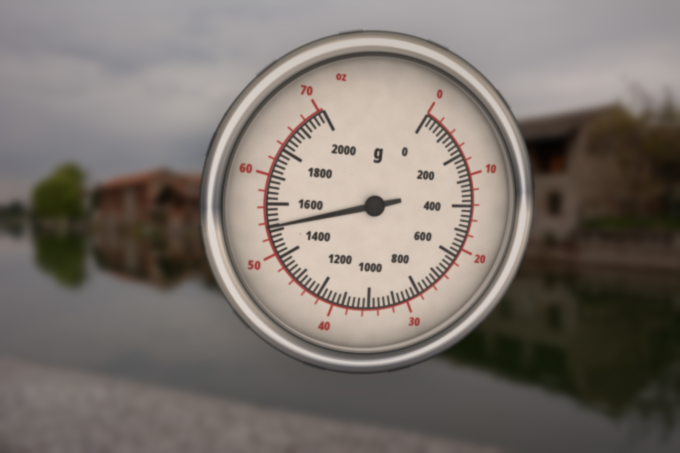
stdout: {"value": 1520, "unit": "g"}
